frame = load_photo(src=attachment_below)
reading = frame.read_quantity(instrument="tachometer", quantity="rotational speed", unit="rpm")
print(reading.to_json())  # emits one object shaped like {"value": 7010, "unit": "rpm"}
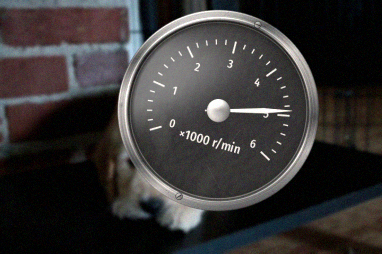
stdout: {"value": 4900, "unit": "rpm"}
